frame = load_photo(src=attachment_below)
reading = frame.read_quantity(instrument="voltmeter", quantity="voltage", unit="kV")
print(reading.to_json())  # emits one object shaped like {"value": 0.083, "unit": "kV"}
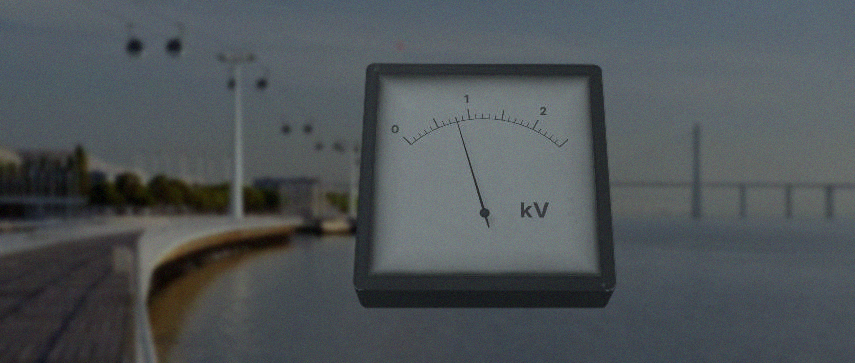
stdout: {"value": 0.8, "unit": "kV"}
